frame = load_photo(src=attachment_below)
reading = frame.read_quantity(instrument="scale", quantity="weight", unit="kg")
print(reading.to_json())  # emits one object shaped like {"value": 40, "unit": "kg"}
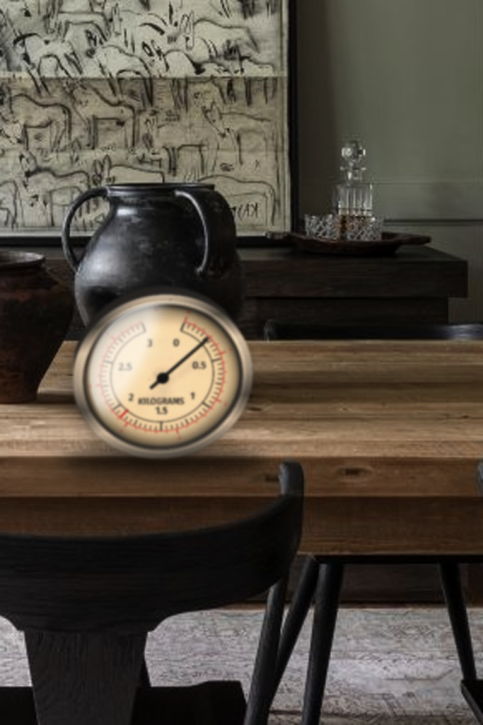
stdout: {"value": 0.25, "unit": "kg"}
